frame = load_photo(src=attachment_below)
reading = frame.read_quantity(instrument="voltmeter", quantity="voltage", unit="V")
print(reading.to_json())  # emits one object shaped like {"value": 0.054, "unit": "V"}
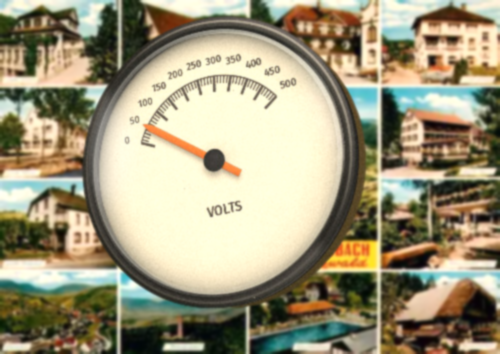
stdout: {"value": 50, "unit": "V"}
